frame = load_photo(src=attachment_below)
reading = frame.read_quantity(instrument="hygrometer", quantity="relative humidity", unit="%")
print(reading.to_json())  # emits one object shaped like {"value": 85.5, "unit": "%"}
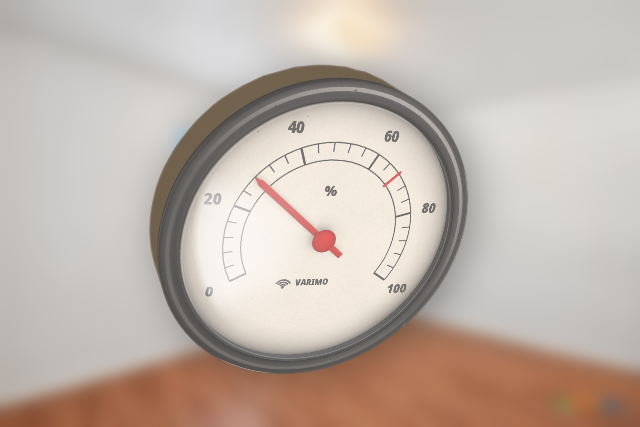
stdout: {"value": 28, "unit": "%"}
